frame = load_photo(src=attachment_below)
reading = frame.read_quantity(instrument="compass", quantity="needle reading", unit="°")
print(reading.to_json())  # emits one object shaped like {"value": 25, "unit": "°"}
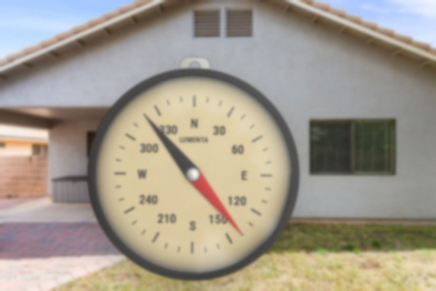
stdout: {"value": 140, "unit": "°"}
